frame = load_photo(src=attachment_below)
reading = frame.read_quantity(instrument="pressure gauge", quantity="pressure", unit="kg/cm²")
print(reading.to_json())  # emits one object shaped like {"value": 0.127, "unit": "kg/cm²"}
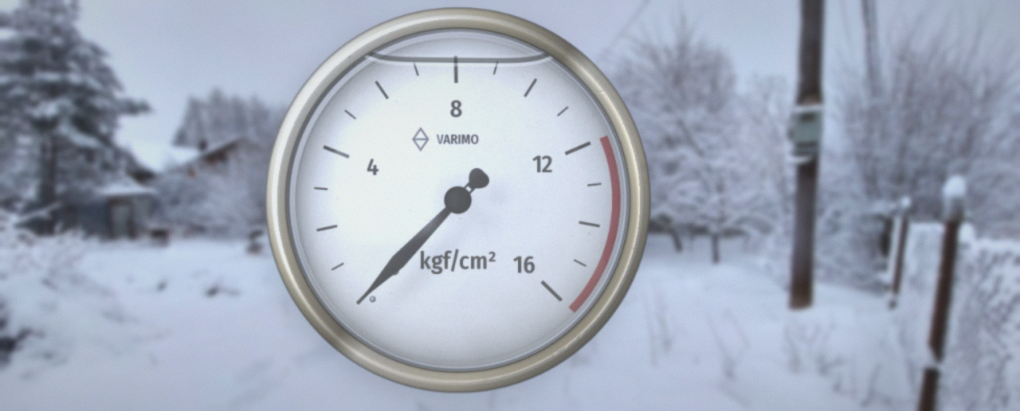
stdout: {"value": 0, "unit": "kg/cm²"}
